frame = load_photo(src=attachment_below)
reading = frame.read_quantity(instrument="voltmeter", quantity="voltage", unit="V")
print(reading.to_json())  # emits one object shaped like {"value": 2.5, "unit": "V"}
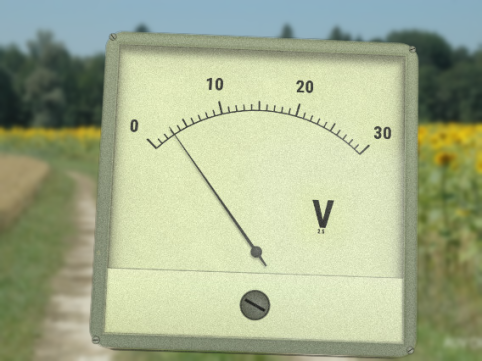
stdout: {"value": 3, "unit": "V"}
